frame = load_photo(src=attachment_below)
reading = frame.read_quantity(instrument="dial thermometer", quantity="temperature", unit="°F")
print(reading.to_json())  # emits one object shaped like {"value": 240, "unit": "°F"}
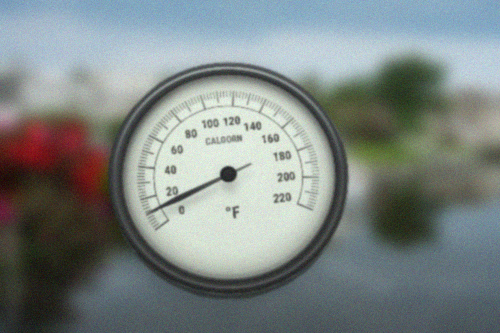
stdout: {"value": 10, "unit": "°F"}
